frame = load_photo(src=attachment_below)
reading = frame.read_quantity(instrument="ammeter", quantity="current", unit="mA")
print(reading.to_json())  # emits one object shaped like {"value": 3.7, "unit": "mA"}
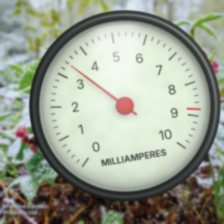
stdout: {"value": 3.4, "unit": "mA"}
